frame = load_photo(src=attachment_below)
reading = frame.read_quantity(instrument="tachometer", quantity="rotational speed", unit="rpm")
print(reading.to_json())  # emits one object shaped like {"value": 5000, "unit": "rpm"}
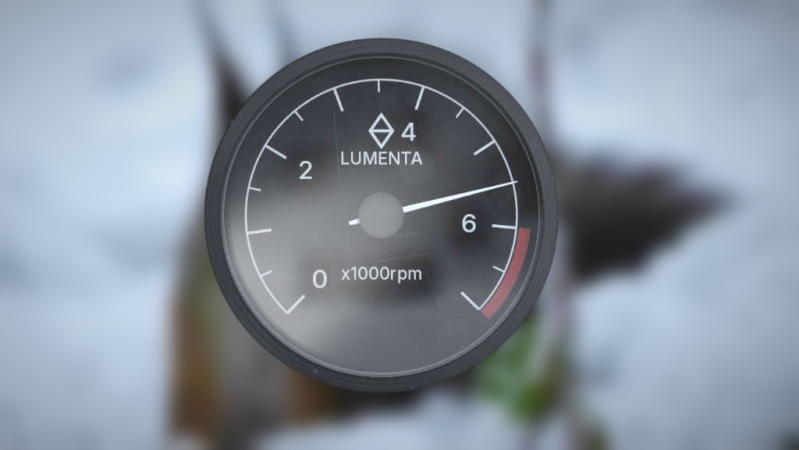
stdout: {"value": 5500, "unit": "rpm"}
